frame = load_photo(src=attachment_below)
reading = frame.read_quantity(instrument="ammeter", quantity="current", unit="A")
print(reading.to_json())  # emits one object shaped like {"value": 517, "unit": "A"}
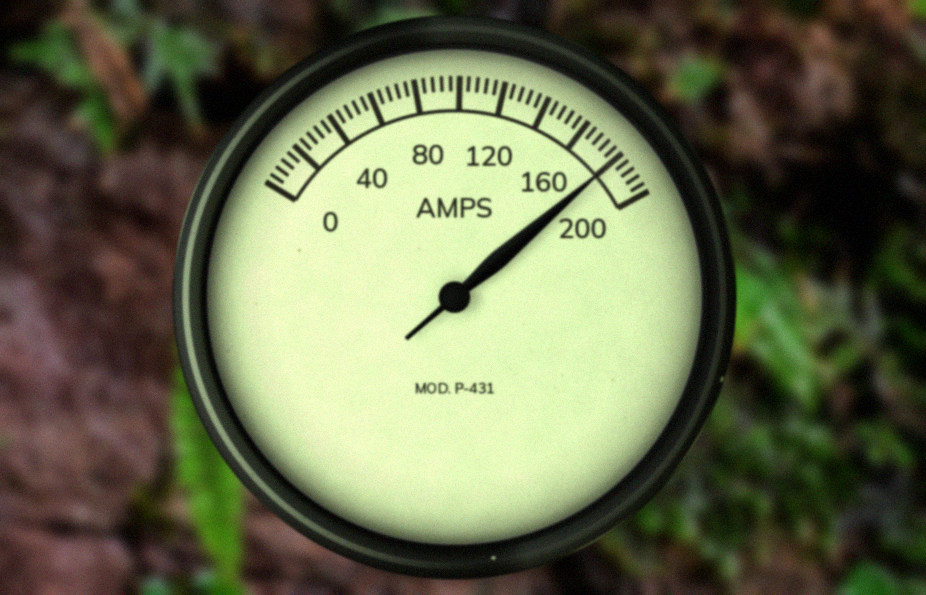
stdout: {"value": 180, "unit": "A"}
